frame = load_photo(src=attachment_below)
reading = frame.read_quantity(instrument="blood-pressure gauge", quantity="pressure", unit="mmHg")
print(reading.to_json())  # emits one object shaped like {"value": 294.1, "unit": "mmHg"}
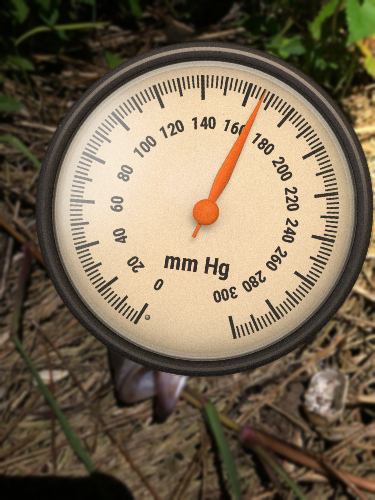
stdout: {"value": 166, "unit": "mmHg"}
